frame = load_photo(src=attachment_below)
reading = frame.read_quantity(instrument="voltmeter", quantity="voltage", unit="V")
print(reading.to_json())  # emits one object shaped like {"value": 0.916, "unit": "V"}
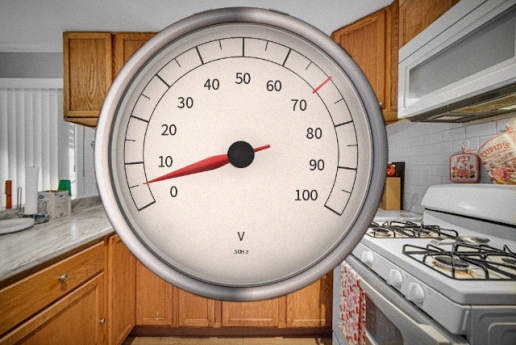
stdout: {"value": 5, "unit": "V"}
